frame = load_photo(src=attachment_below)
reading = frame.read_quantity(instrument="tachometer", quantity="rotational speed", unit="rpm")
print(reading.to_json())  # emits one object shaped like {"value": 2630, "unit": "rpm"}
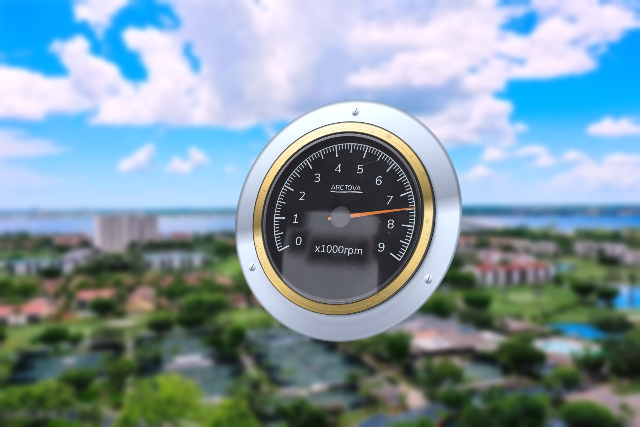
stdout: {"value": 7500, "unit": "rpm"}
